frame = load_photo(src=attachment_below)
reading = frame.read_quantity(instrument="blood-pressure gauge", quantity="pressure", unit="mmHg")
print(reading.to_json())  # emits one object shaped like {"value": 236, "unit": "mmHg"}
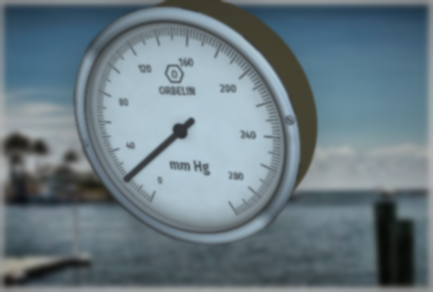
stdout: {"value": 20, "unit": "mmHg"}
